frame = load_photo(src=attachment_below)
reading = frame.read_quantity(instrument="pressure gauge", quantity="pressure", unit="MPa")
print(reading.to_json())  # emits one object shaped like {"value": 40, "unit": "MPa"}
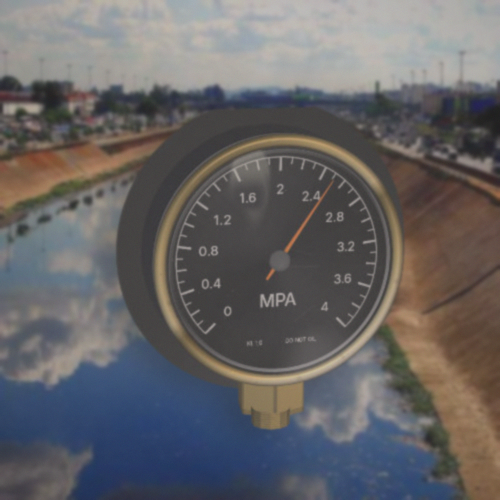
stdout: {"value": 2.5, "unit": "MPa"}
